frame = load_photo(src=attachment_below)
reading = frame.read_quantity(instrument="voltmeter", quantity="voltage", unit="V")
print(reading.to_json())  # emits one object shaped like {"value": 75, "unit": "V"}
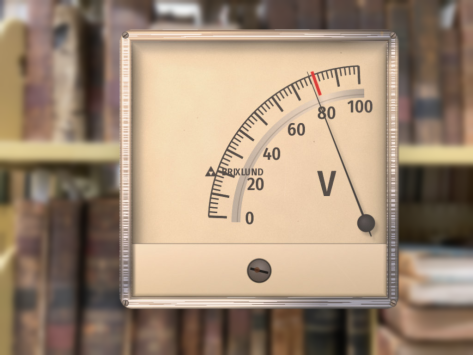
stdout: {"value": 78, "unit": "V"}
